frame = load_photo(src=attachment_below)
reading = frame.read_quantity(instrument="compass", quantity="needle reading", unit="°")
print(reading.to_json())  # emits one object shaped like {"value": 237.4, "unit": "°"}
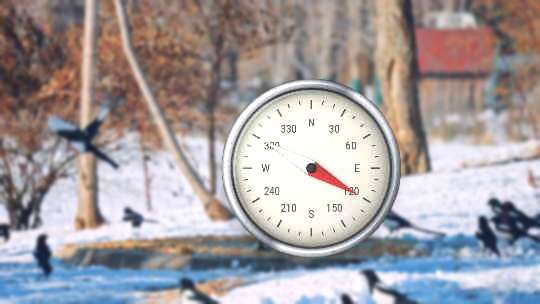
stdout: {"value": 120, "unit": "°"}
